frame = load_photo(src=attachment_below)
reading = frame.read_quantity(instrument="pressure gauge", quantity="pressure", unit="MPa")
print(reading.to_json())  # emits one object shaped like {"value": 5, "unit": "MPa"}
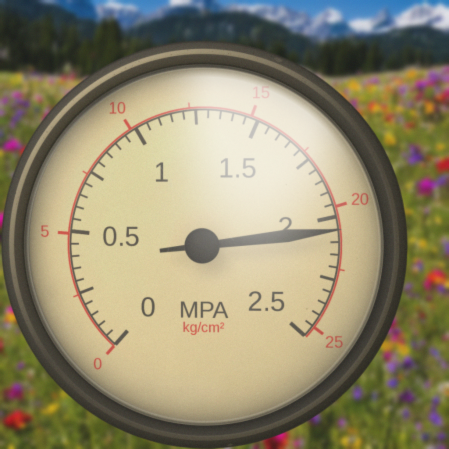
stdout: {"value": 2.05, "unit": "MPa"}
